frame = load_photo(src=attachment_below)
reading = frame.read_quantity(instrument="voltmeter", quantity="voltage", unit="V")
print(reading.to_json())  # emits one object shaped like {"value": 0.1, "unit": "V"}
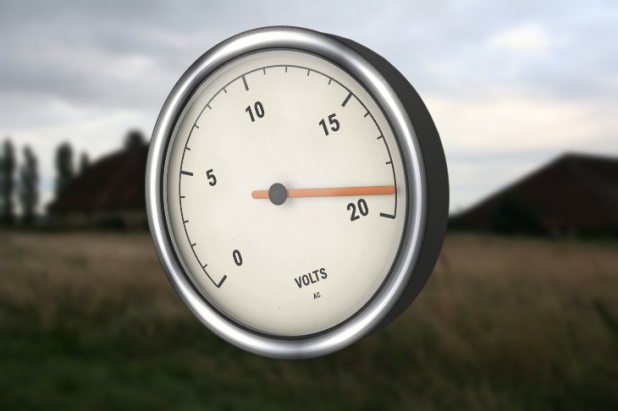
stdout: {"value": 19, "unit": "V"}
